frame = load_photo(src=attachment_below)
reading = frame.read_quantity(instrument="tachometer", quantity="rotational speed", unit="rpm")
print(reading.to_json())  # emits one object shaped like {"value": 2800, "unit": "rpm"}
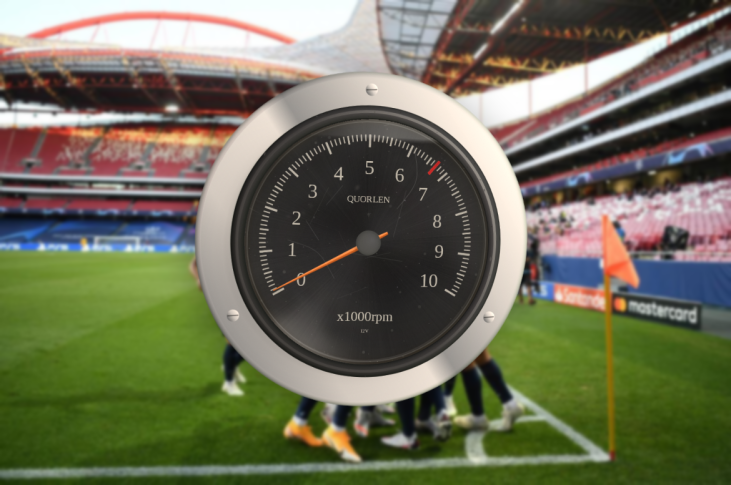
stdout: {"value": 100, "unit": "rpm"}
